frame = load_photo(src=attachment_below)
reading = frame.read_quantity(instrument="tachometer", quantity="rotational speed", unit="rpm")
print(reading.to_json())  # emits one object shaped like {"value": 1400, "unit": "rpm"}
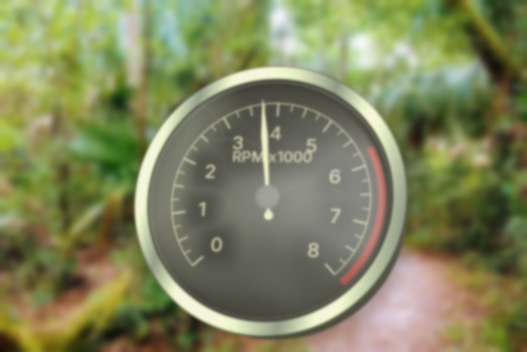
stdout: {"value": 3750, "unit": "rpm"}
